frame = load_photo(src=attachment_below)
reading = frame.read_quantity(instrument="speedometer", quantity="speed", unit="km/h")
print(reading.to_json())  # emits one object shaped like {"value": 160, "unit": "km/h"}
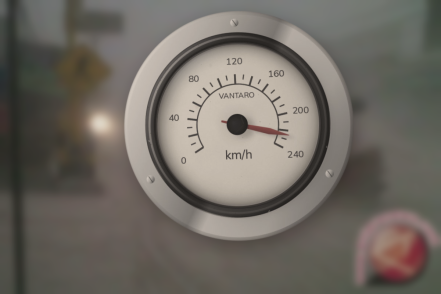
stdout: {"value": 225, "unit": "km/h"}
